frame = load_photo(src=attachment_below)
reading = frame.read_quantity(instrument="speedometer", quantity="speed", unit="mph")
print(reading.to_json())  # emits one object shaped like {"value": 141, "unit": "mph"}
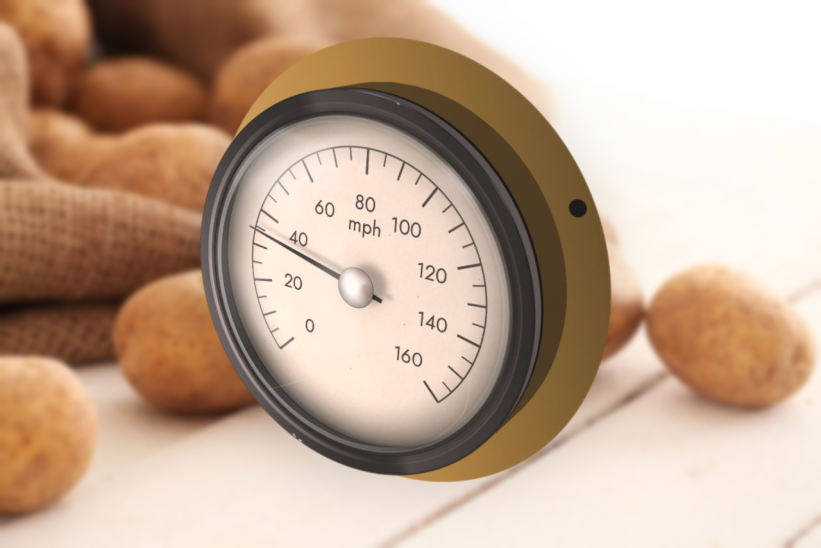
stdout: {"value": 35, "unit": "mph"}
